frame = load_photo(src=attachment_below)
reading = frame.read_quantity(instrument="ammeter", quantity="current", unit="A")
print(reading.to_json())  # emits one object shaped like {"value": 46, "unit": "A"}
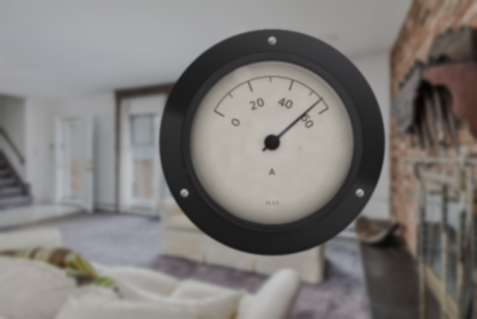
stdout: {"value": 55, "unit": "A"}
